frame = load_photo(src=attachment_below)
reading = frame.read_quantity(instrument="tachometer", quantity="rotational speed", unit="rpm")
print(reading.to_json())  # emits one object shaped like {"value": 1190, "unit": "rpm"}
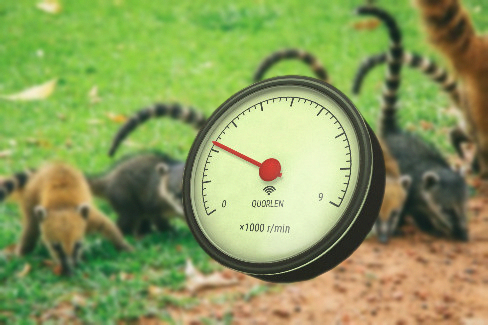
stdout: {"value": 2200, "unit": "rpm"}
